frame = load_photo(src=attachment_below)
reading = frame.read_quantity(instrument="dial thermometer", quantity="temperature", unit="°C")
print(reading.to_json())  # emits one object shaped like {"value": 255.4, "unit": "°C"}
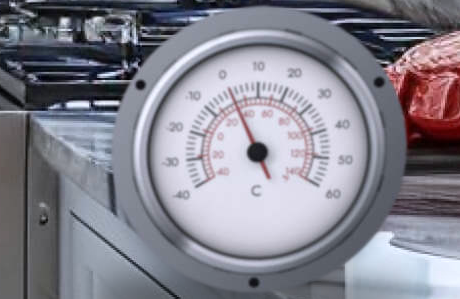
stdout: {"value": 0, "unit": "°C"}
